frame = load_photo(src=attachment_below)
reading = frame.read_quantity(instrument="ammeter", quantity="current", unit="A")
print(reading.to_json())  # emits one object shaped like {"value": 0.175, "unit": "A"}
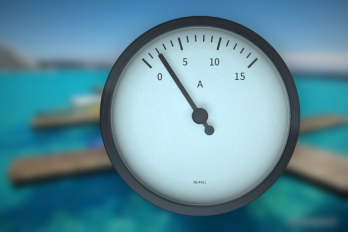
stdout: {"value": 2, "unit": "A"}
